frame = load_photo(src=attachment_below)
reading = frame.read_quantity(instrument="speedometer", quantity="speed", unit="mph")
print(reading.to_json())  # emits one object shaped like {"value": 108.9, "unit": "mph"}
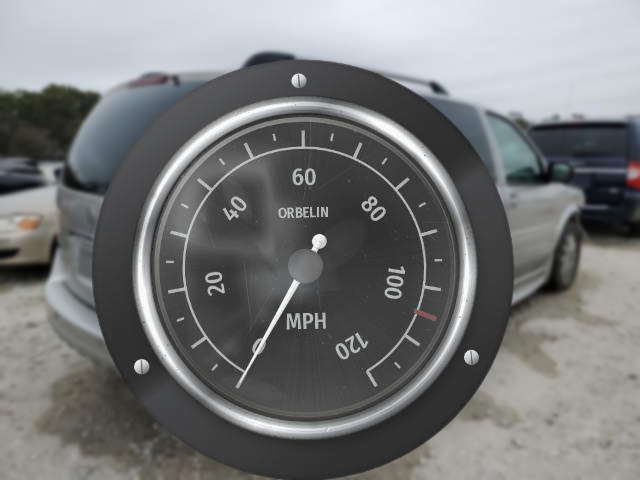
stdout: {"value": 0, "unit": "mph"}
